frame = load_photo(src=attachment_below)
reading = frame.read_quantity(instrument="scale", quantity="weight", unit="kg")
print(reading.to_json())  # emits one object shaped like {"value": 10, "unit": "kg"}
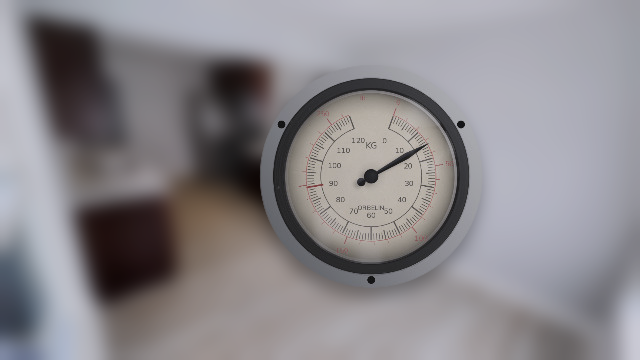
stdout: {"value": 15, "unit": "kg"}
